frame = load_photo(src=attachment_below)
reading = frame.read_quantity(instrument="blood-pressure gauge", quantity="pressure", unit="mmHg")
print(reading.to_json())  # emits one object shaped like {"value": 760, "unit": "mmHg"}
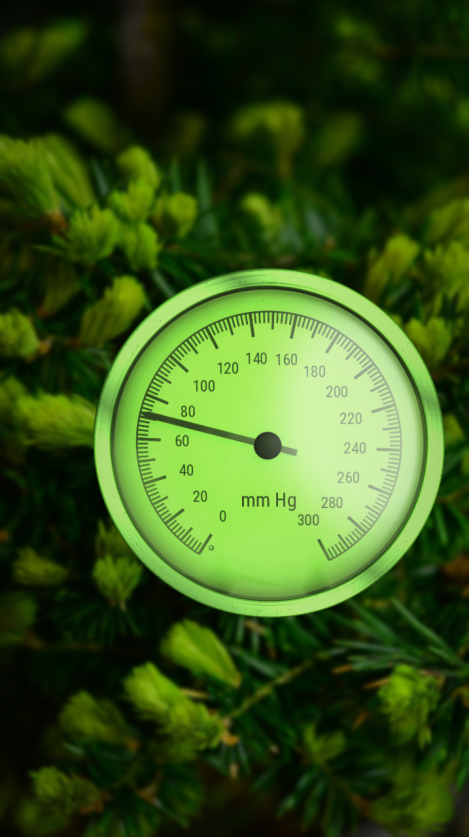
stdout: {"value": 72, "unit": "mmHg"}
